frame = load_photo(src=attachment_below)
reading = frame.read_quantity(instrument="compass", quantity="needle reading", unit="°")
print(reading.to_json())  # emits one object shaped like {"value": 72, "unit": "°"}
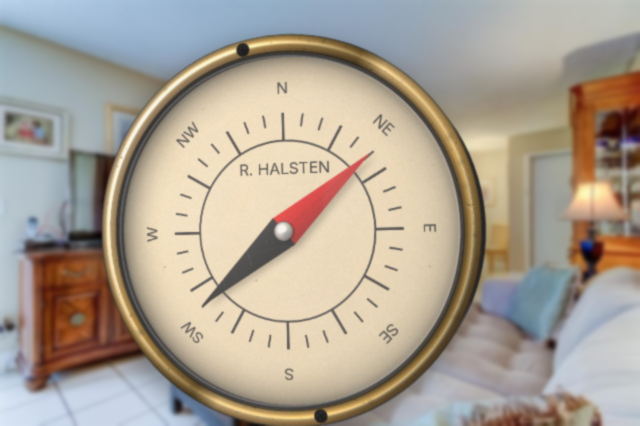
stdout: {"value": 50, "unit": "°"}
